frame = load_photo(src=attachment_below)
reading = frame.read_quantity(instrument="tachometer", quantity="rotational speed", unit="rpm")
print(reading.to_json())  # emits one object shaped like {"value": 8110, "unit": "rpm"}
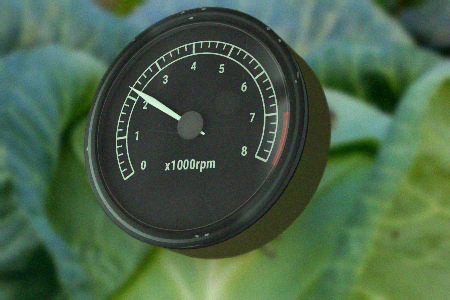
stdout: {"value": 2200, "unit": "rpm"}
